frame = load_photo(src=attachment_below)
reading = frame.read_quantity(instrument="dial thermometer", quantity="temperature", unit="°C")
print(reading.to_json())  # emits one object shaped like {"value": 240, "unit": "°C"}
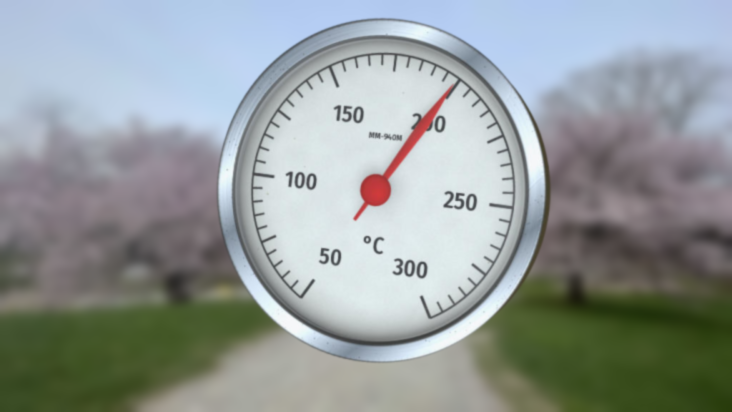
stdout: {"value": 200, "unit": "°C"}
